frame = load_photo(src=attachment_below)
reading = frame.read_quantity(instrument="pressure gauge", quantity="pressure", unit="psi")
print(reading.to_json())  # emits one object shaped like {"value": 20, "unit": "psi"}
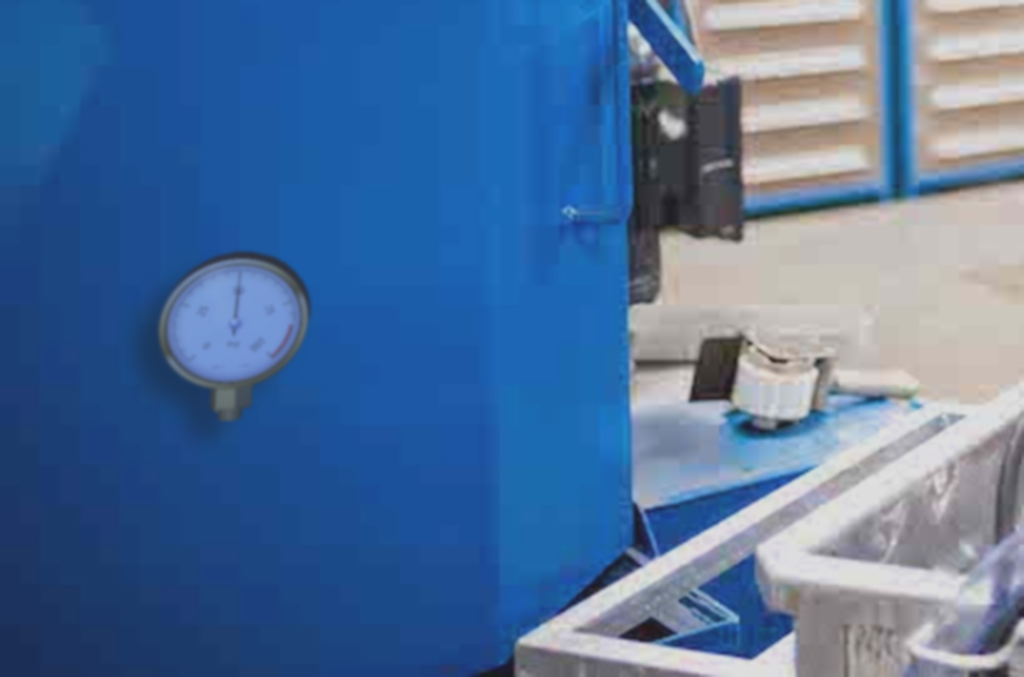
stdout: {"value": 50, "unit": "psi"}
